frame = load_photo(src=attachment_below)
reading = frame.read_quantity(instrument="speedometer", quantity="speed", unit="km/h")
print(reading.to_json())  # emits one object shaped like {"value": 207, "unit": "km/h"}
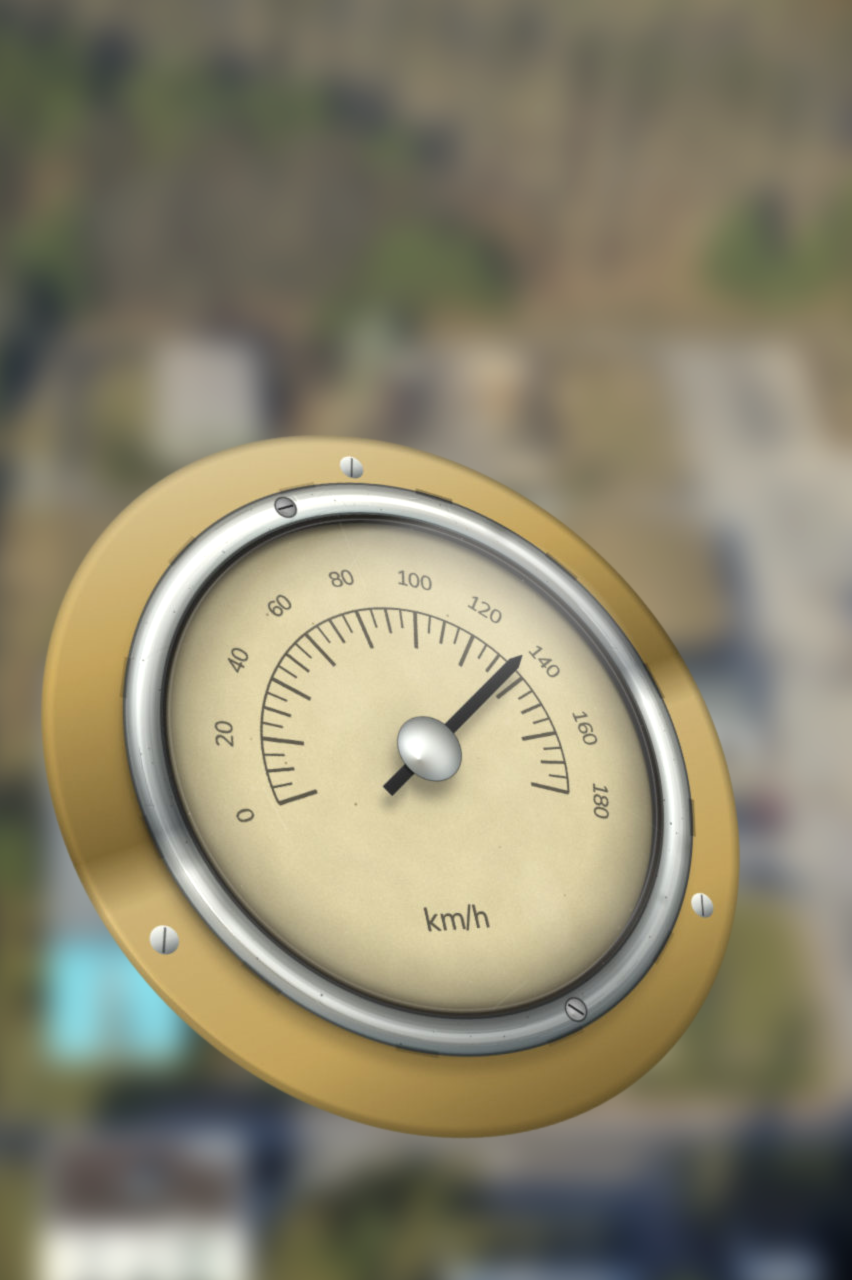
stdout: {"value": 135, "unit": "km/h"}
